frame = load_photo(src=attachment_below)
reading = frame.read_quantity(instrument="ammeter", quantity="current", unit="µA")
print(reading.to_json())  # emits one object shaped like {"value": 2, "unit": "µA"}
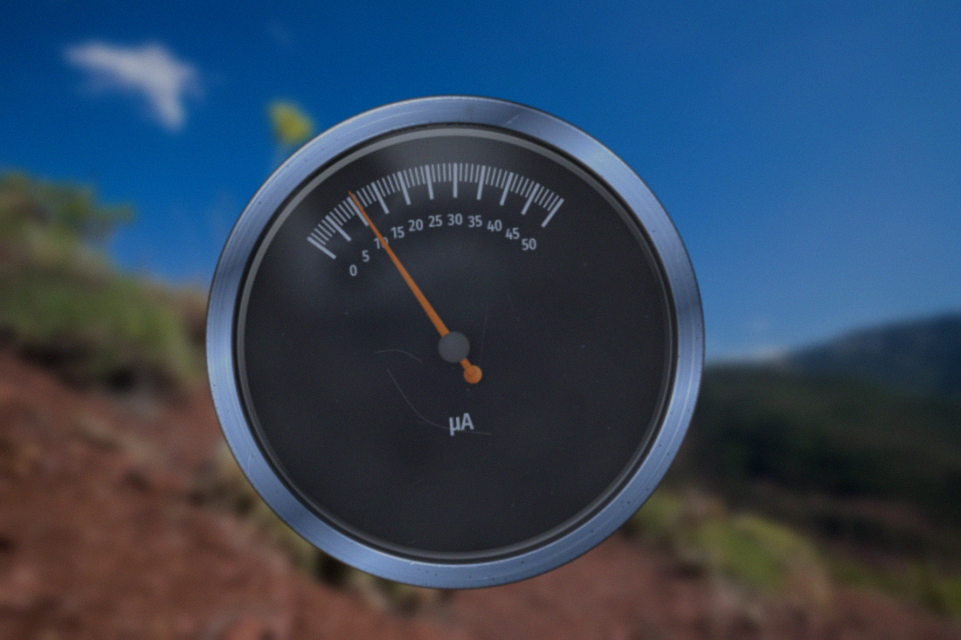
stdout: {"value": 11, "unit": "µA"}
